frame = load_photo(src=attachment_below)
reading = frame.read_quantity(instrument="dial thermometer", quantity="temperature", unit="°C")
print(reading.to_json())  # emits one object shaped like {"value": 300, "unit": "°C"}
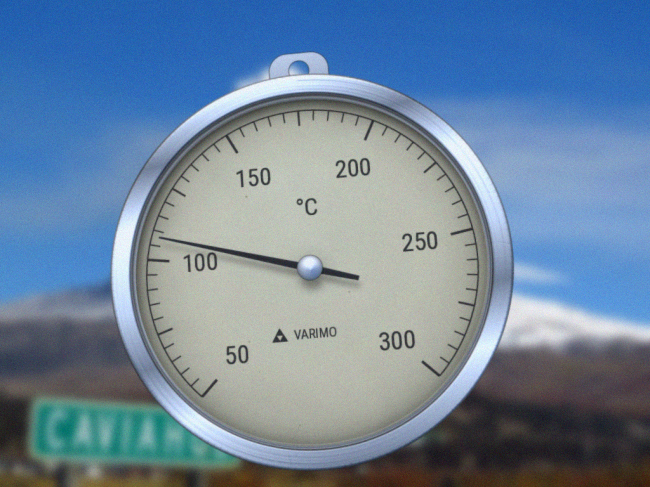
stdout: {"value": 107.5, "unit": "°C"}
